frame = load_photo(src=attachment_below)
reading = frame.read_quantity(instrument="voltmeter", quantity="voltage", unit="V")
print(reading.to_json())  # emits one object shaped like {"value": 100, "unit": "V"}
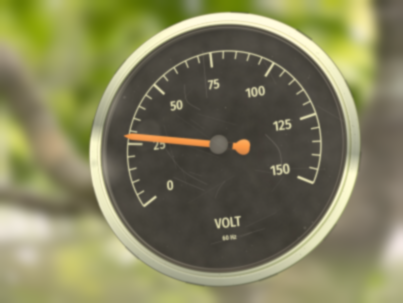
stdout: {"value": 27.5, "unit": "V"}
